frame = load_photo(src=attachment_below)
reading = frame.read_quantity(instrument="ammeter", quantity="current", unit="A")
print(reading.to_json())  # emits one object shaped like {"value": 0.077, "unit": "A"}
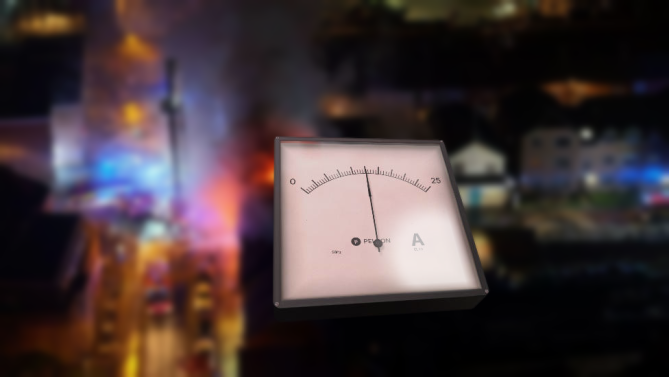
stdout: {"value": 12.5, "unit": "A"}
